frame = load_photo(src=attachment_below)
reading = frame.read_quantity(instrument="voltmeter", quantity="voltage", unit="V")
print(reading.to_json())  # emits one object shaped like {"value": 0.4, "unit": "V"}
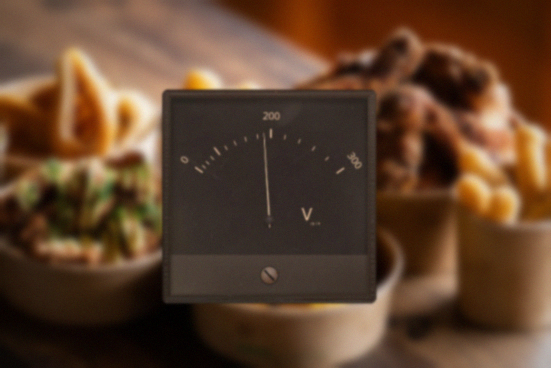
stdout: {"value": 190, "unit": "V"}
